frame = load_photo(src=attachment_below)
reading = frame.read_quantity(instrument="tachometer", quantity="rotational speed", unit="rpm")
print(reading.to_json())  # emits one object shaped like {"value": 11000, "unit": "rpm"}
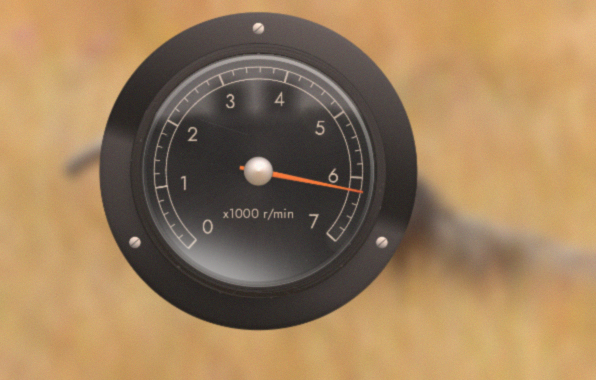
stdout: {"value": 6200, "unit": "rpm"}
